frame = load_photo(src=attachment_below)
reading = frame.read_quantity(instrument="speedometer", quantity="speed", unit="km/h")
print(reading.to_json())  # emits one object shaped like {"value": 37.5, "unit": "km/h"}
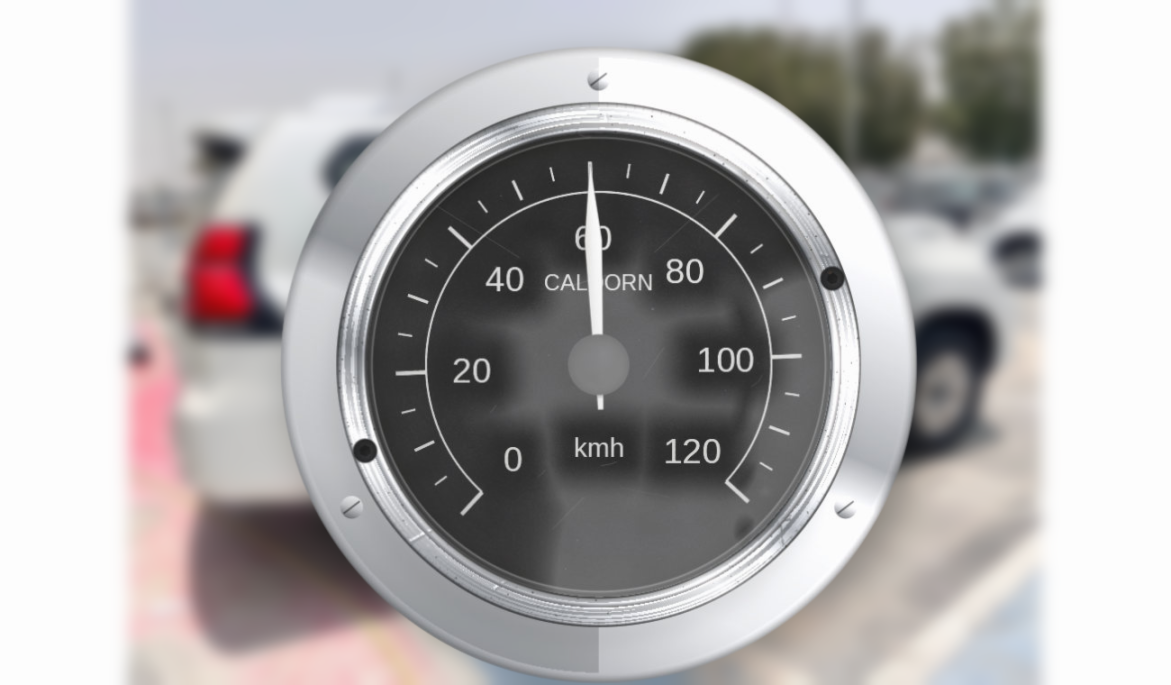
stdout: {"value": 60, "unit": "km/h"}
